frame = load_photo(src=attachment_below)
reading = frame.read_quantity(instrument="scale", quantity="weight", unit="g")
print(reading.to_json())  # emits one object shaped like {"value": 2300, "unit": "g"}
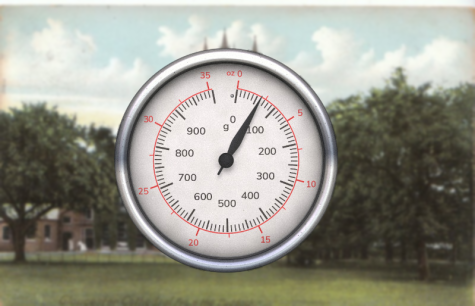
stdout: {"value": 60, "unit": "g"}
